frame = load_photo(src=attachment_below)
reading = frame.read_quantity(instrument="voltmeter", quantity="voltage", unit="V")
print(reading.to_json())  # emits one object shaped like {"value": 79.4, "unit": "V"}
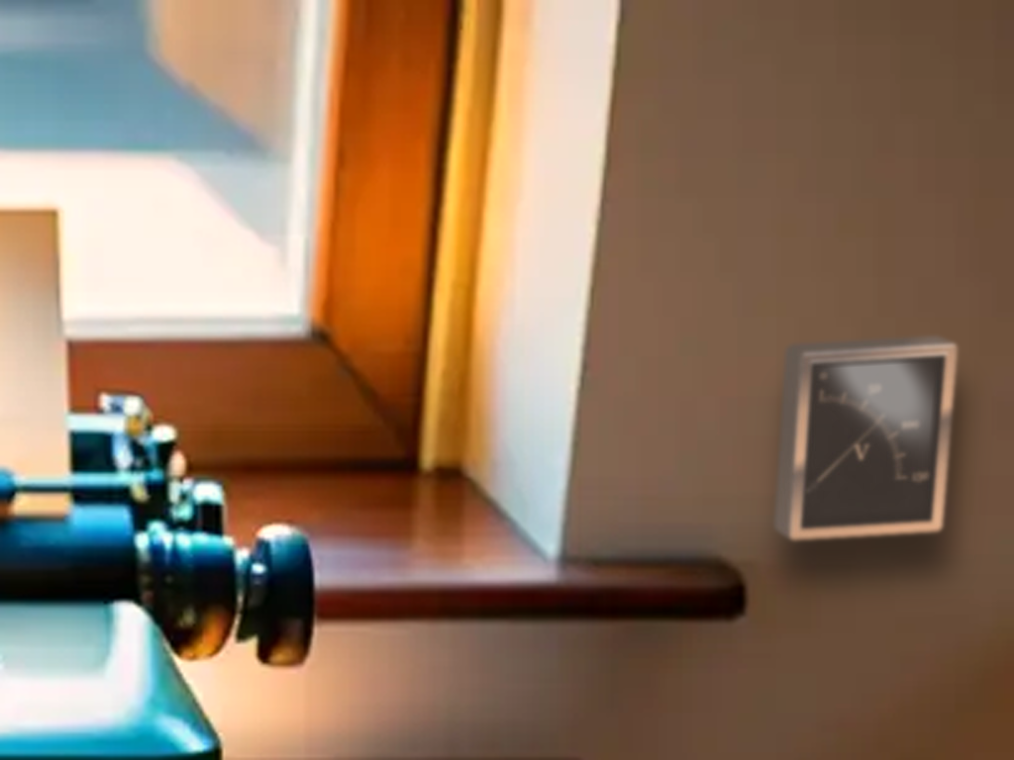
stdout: {"value": 75, "unit": "V"}
